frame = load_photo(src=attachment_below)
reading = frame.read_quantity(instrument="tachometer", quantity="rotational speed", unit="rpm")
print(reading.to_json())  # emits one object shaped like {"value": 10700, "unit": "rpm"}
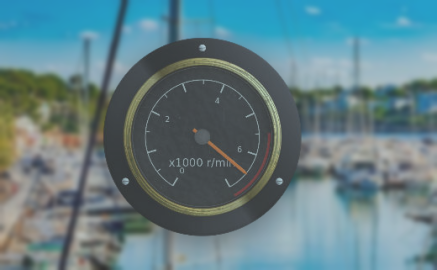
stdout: {"value": 6500, "unit": "rpm"}
